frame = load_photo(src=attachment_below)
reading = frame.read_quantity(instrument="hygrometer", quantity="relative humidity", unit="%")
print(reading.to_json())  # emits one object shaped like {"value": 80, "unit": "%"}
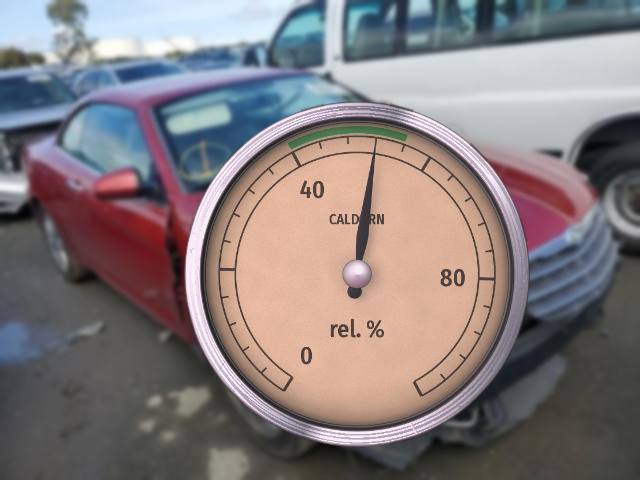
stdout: {"value": 52, "unit": "%"}
